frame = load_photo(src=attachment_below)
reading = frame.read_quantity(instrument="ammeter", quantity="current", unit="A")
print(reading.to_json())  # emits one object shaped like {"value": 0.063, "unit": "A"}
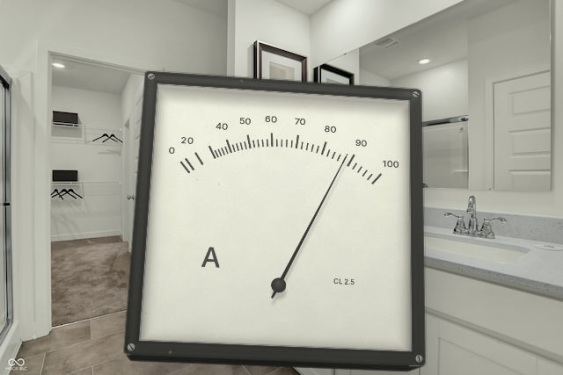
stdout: {"value": 88, "unit": "A"}
